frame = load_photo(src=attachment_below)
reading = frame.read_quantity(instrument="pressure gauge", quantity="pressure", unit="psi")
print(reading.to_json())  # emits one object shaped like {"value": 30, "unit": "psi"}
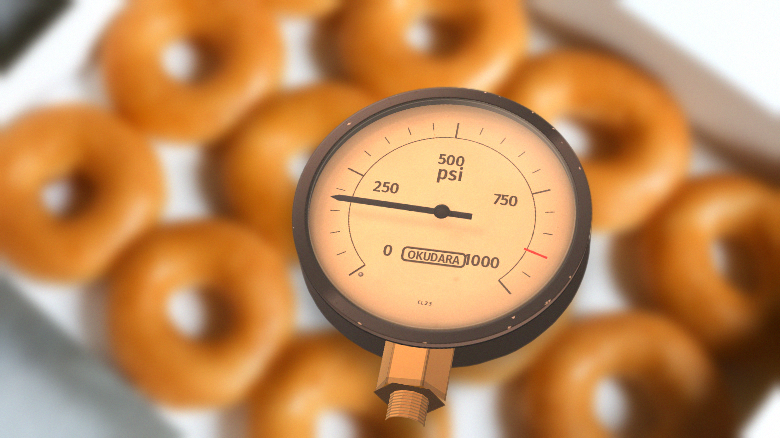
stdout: {"value": 175, "unit": "psi"}
